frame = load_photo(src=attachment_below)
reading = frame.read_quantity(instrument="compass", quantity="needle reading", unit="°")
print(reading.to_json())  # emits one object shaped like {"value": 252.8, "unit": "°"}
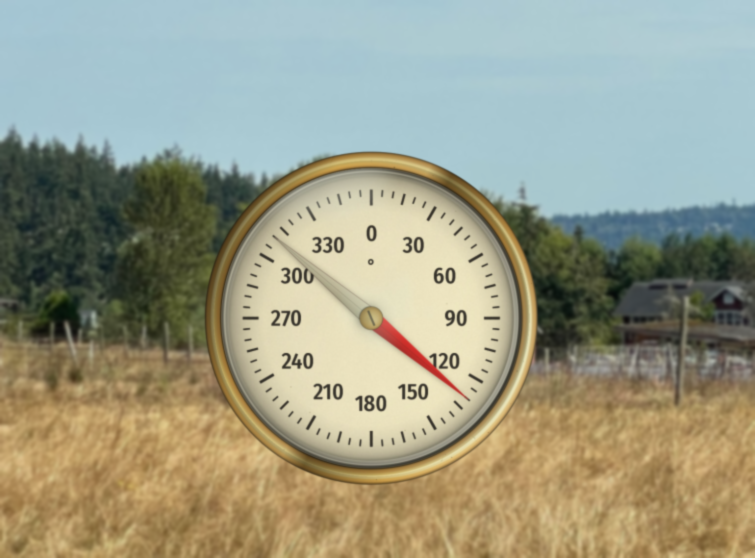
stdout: {"value": 130, "unit": "°"}
